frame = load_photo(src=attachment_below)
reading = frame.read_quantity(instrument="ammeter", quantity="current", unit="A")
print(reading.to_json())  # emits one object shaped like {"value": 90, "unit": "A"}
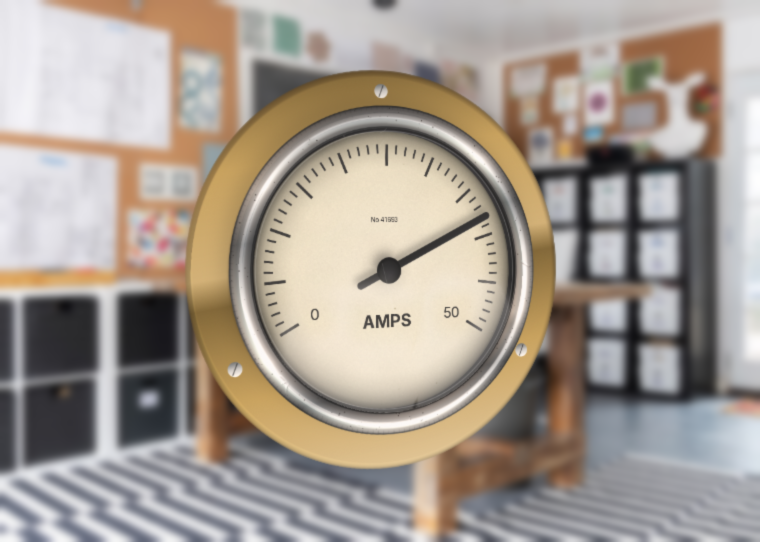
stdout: {"value": 38, "unit": "A"}
